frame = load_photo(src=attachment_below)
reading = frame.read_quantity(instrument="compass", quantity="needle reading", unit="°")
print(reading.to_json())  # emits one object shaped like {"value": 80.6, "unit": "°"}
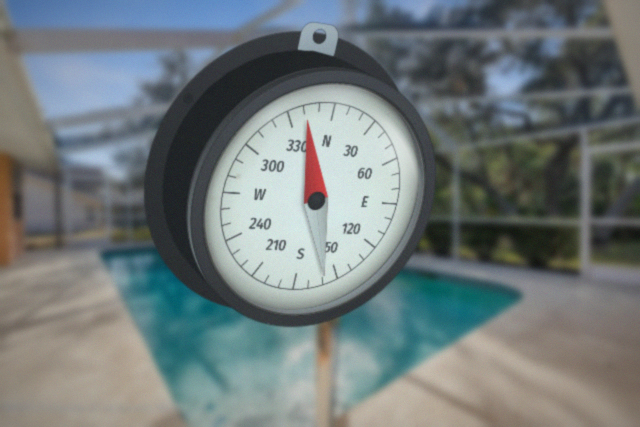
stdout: {"value": 340, "unit": "°"}
